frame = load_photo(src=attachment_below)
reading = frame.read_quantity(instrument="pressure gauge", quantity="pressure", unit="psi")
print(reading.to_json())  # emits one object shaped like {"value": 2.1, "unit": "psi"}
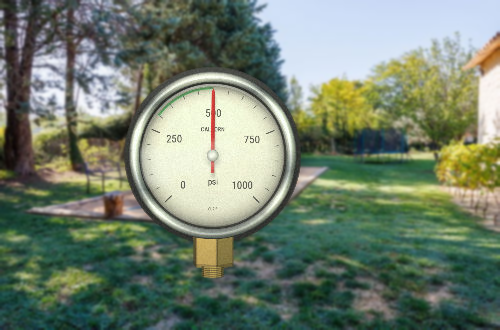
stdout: {"value": 500, "unit": "psi"}
